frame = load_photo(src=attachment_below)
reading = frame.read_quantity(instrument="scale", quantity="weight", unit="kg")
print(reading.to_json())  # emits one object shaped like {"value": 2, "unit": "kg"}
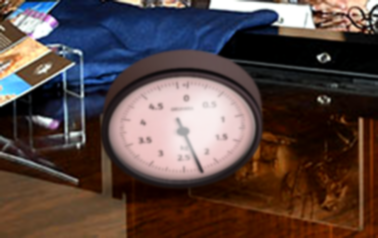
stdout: {"value": 2.25, "unit": "kg"}
